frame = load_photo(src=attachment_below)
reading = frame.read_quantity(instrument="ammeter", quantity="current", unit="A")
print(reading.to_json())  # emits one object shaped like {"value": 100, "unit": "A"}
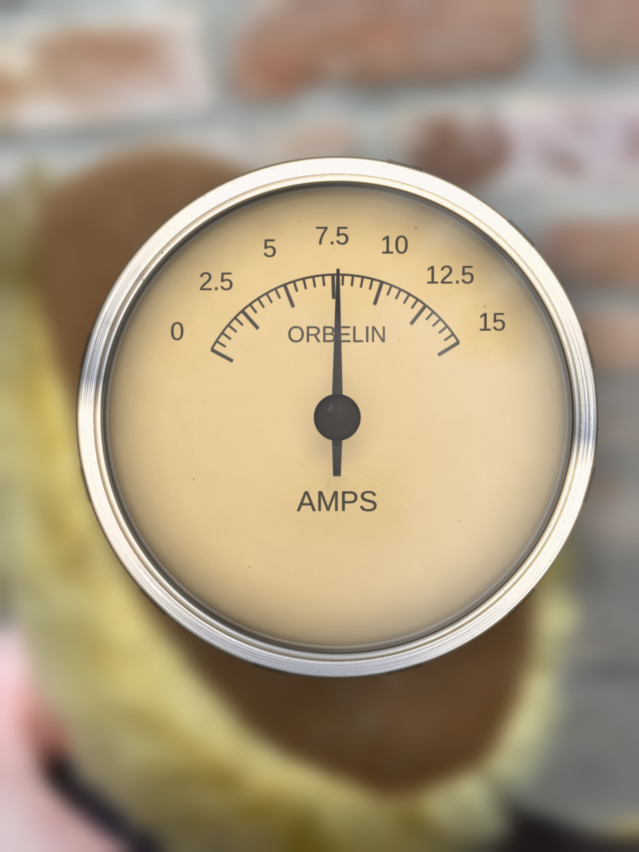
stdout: {"value": 7.75, "unit": "A"}
